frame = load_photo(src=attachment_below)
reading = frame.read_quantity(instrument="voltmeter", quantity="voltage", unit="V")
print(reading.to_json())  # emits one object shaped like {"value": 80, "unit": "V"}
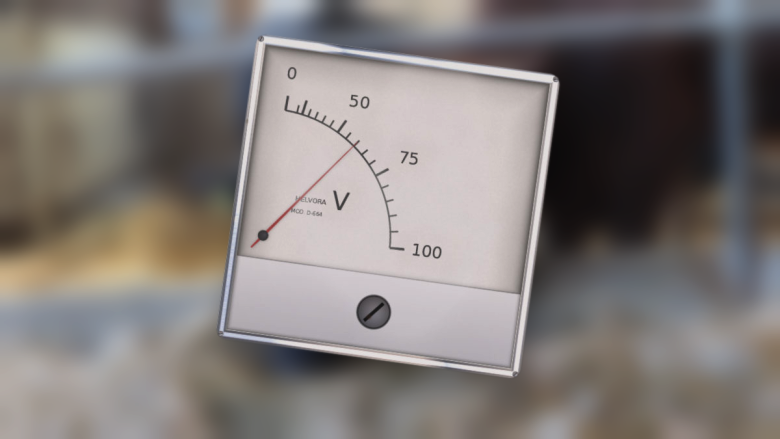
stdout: {"value": 60, "unit": "V"}
